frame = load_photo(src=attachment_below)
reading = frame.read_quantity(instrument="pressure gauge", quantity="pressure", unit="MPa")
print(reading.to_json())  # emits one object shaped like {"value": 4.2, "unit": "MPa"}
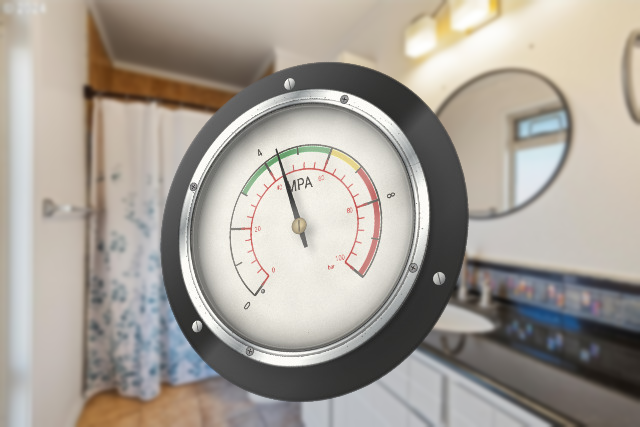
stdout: {"value": 4.5, "unit": "MPa"}
